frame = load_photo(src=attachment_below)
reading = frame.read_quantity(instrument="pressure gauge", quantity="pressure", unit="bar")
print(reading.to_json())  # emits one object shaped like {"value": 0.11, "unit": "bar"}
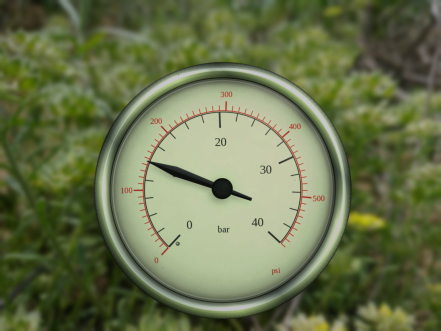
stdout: {"value": 10, "unit": "bar"}
